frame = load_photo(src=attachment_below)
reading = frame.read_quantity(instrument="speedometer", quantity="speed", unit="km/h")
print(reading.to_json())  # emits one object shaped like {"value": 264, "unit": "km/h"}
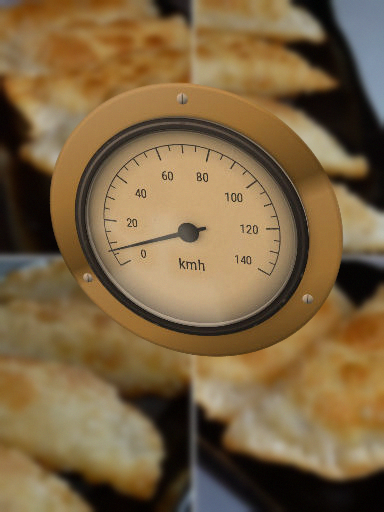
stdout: {"value": 7.5, "unit": "km/h"}
